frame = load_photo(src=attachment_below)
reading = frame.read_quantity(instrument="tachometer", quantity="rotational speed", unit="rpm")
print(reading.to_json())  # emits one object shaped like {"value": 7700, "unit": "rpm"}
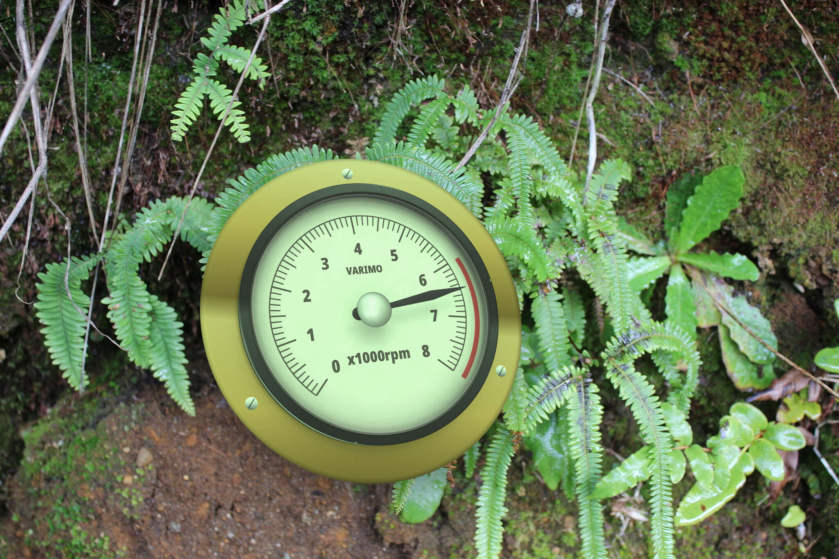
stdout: {"value": 6500, "unit": "rpm"}
